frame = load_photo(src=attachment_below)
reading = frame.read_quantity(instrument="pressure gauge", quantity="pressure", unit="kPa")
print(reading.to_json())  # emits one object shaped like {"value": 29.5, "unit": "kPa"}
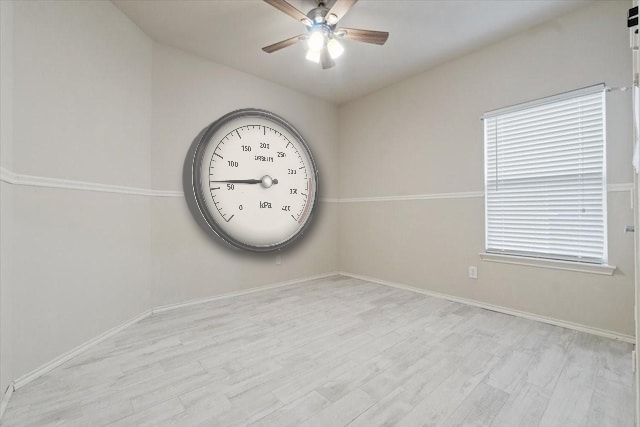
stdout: {"value": 60, "unit": "kPa"}
